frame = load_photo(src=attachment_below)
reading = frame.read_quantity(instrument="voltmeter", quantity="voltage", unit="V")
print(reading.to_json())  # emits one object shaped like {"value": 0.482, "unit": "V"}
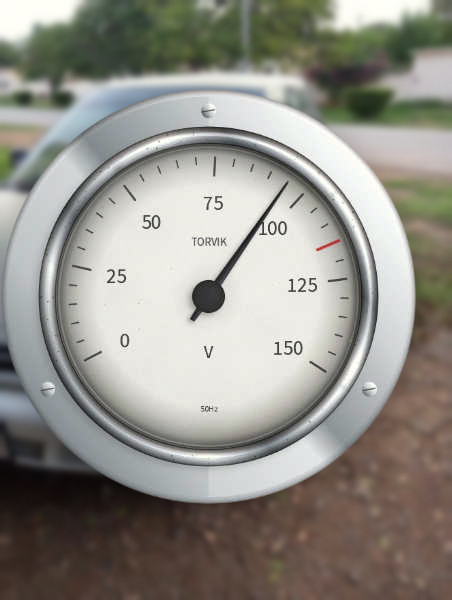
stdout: {"value": 95, "unit": "V"}
